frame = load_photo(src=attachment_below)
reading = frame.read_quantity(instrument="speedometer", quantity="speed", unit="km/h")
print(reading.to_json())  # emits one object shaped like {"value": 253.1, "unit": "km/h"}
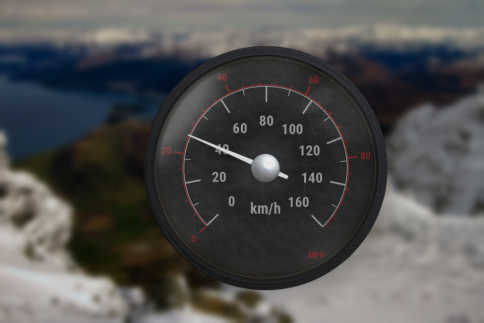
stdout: {"value": 40, "unit": "km/h"}
